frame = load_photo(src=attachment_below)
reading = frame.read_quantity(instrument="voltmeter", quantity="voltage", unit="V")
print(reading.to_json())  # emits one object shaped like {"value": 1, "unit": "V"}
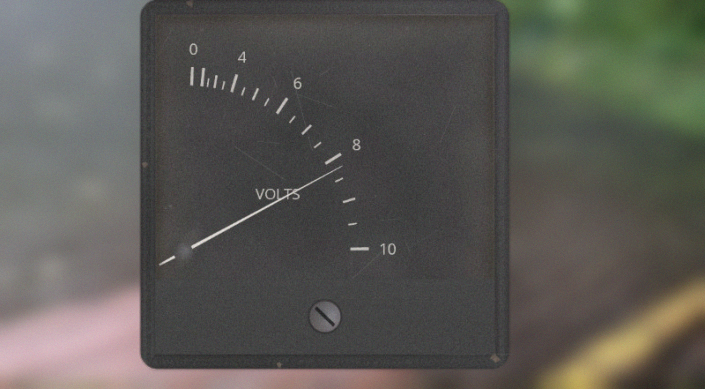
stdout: {"value": 8.25, "unit": "V"}
